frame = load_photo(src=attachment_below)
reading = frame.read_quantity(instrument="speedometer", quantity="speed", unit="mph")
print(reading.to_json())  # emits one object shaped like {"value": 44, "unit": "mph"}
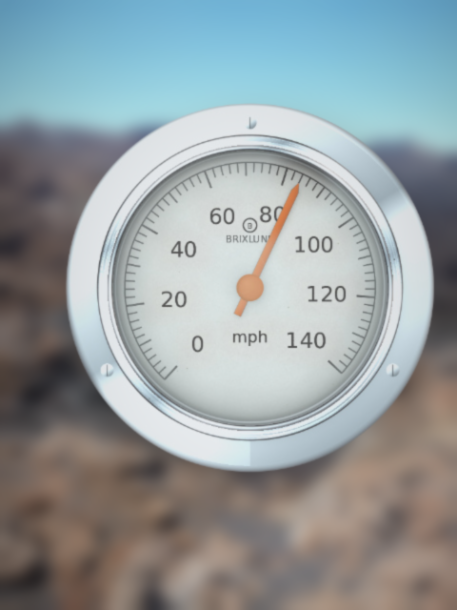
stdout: {"value": 84, "unit": "mph"}
